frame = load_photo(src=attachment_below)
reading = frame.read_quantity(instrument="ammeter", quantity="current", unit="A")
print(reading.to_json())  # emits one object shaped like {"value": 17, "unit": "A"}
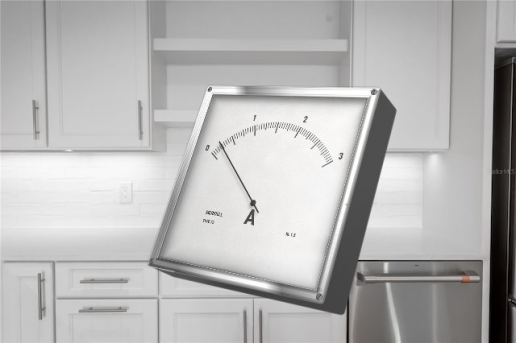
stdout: {"value": 0.25, "unit": "A"}
